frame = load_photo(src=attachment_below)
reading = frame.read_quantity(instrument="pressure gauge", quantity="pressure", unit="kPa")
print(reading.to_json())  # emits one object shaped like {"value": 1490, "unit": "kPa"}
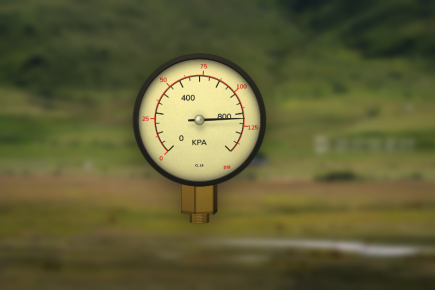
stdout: {"value": 825, "unit": "kPa"}
